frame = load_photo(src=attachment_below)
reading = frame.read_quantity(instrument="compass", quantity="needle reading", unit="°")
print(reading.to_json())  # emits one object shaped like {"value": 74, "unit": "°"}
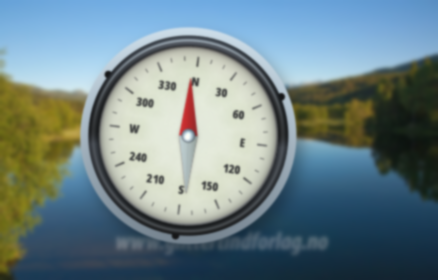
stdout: {"value": 355, "unit": "°"}
